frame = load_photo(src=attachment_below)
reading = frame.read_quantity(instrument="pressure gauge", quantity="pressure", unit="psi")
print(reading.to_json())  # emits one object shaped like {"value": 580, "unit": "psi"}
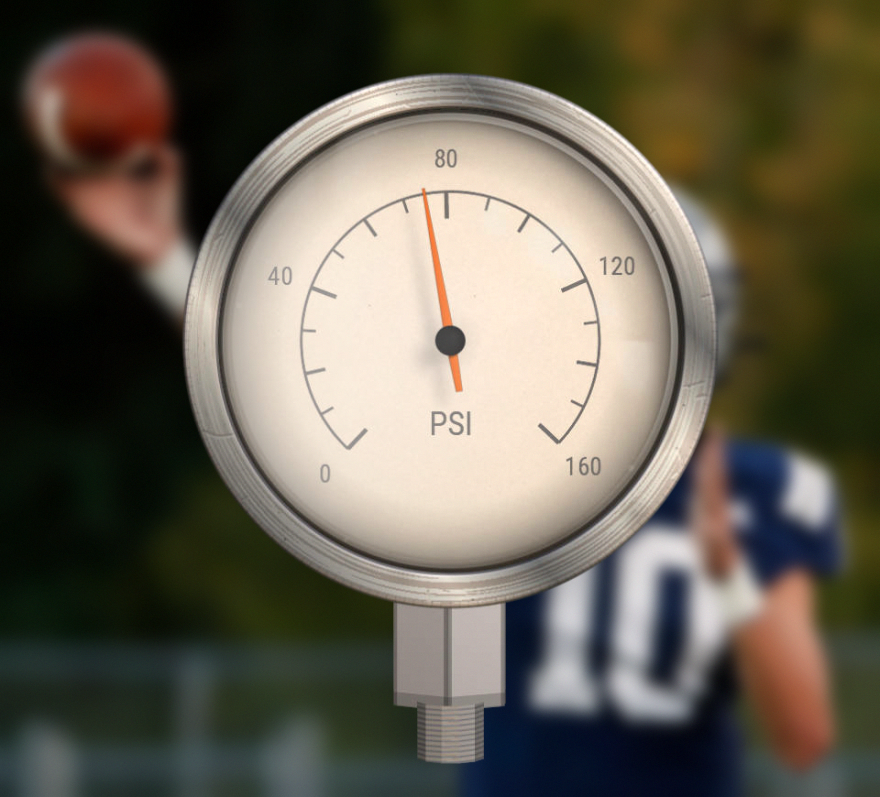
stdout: {"value": 75, "unit": "psi"}
